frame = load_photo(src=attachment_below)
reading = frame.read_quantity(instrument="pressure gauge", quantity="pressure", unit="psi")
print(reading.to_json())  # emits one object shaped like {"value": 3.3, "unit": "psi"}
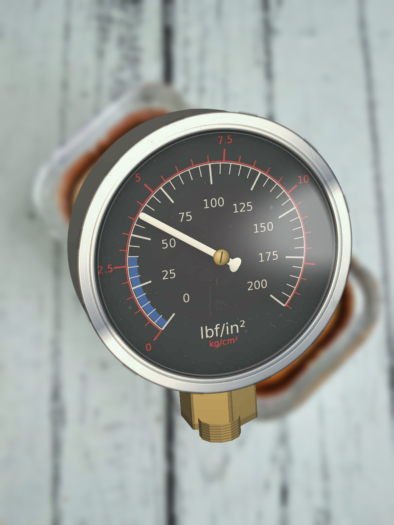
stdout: {"value": 60, "unit": "psi"}
